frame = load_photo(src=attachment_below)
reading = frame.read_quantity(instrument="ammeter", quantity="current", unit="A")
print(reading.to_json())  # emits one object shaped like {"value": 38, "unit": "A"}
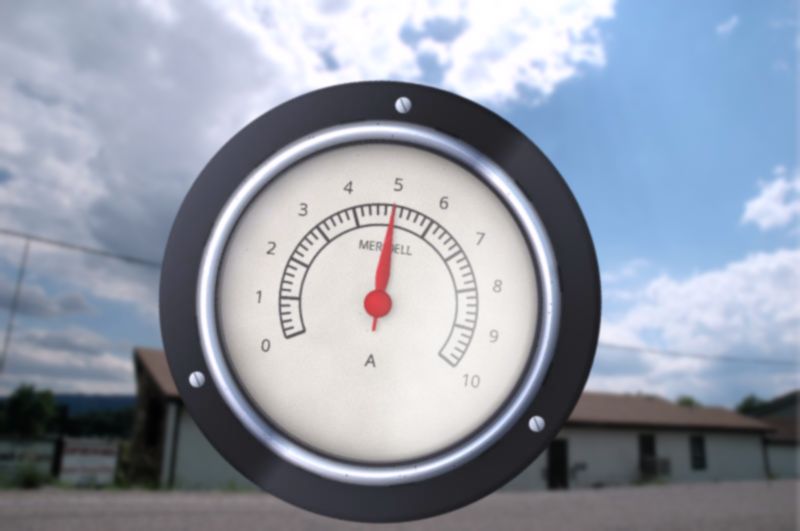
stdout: {"value": 5, "unit": "A"}
